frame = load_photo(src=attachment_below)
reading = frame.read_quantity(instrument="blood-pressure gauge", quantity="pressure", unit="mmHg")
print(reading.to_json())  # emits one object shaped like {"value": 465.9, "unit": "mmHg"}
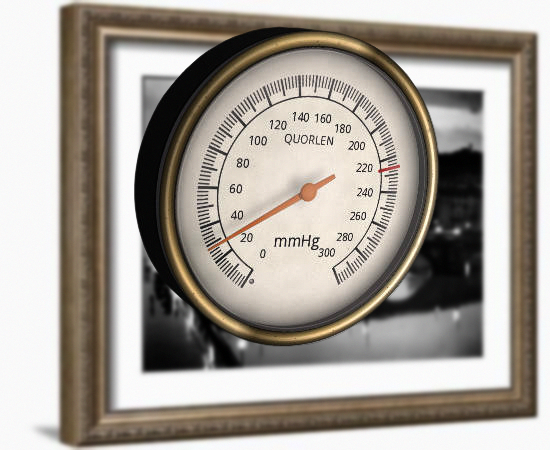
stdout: {"value": 30, "unit": "mmHg"}
